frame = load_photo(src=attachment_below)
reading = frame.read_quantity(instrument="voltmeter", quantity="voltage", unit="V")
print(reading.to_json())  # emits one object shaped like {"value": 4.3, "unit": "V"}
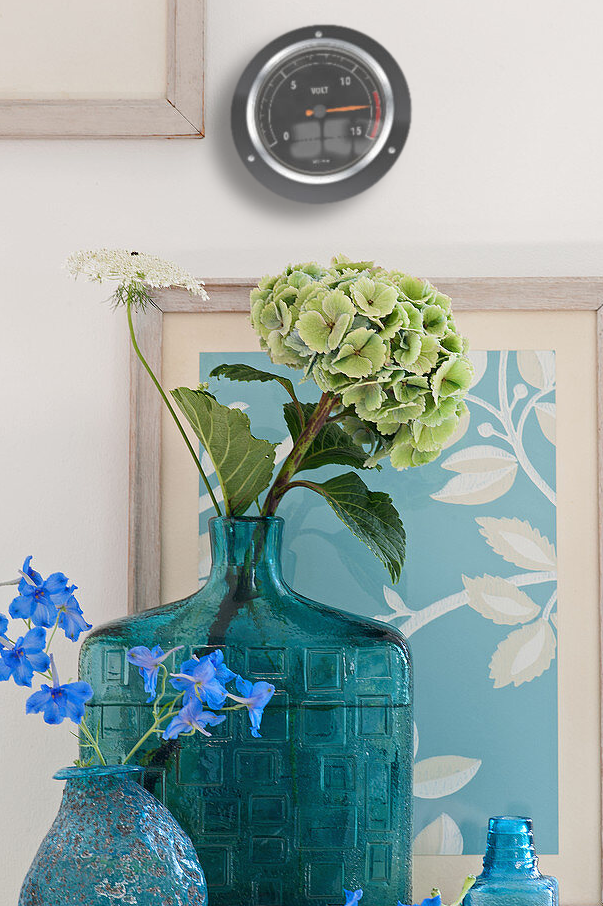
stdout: {"value": 13, "unit": "V"}
